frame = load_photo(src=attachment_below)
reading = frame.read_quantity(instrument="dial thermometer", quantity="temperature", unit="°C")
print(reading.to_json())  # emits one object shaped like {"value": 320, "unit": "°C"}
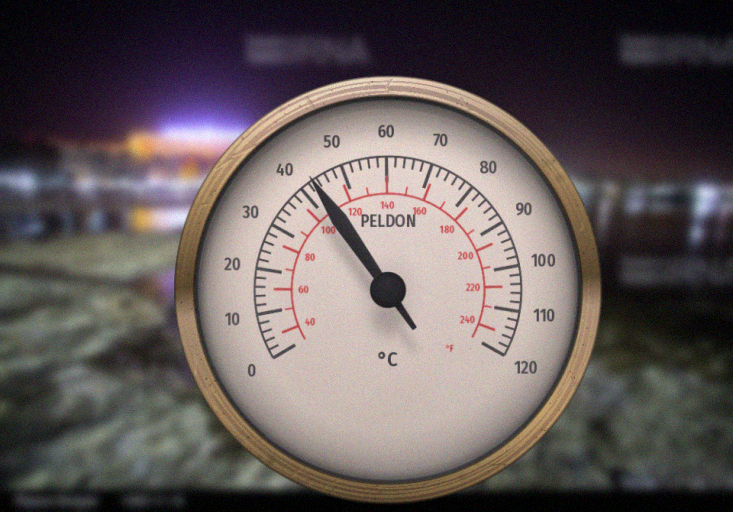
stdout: {"value": 43, "unit": "°C"}
